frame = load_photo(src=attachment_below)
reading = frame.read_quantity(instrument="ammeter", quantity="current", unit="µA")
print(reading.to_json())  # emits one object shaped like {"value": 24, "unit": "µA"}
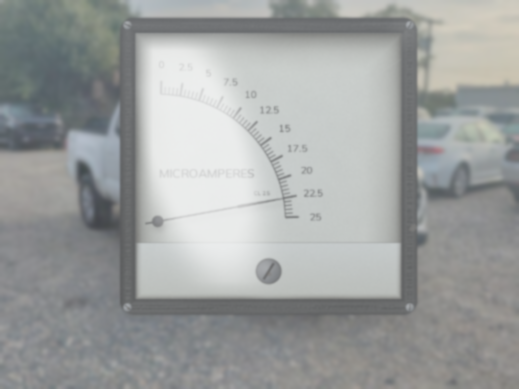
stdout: {"value": 22.5, "unit": "µA"}
